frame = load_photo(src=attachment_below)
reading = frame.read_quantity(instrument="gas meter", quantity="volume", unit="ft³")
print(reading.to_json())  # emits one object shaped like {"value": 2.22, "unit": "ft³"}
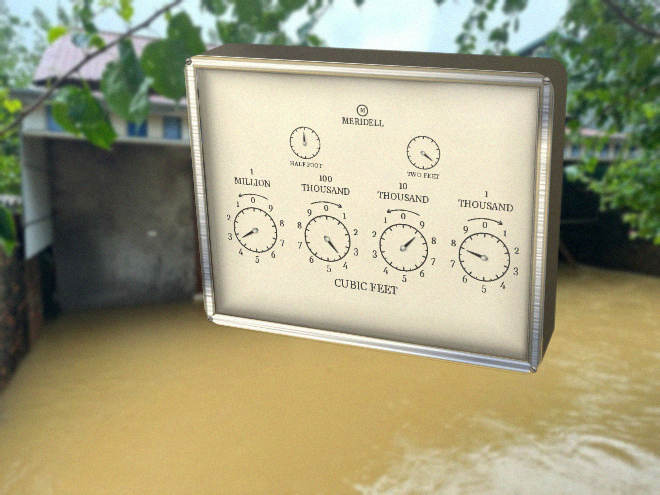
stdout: {"value": 338800, "unit": "ft³"}
